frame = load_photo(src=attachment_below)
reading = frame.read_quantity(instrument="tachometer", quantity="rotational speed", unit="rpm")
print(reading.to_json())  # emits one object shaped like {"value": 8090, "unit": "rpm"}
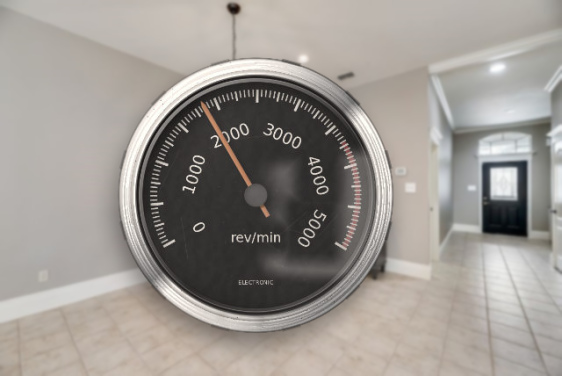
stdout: {"value": 1850, "unit": "rpm"}
